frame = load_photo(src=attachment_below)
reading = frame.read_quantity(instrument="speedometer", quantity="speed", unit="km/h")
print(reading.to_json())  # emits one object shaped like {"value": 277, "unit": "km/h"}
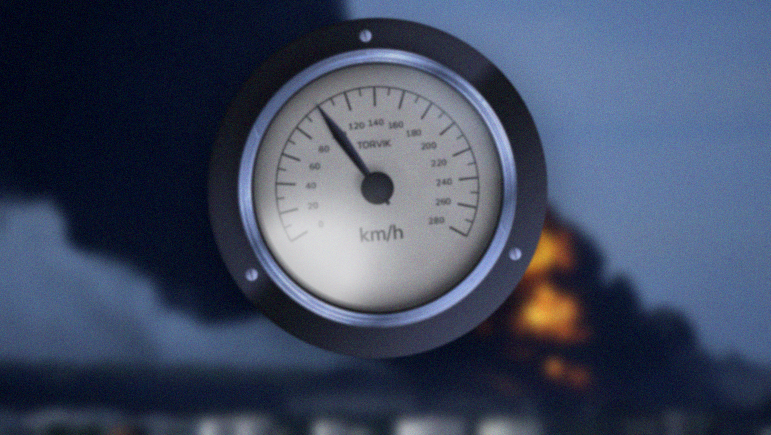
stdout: {"value": 100, "unit": "km/h"}
